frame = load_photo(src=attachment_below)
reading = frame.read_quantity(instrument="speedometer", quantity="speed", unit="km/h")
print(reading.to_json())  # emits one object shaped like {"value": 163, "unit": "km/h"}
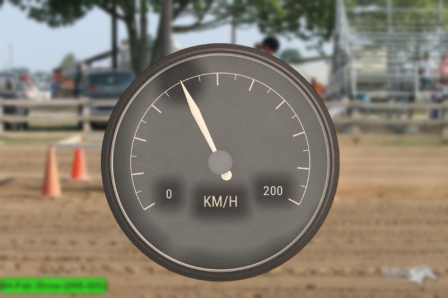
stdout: {"value": 80, "unit": "km/h"}
